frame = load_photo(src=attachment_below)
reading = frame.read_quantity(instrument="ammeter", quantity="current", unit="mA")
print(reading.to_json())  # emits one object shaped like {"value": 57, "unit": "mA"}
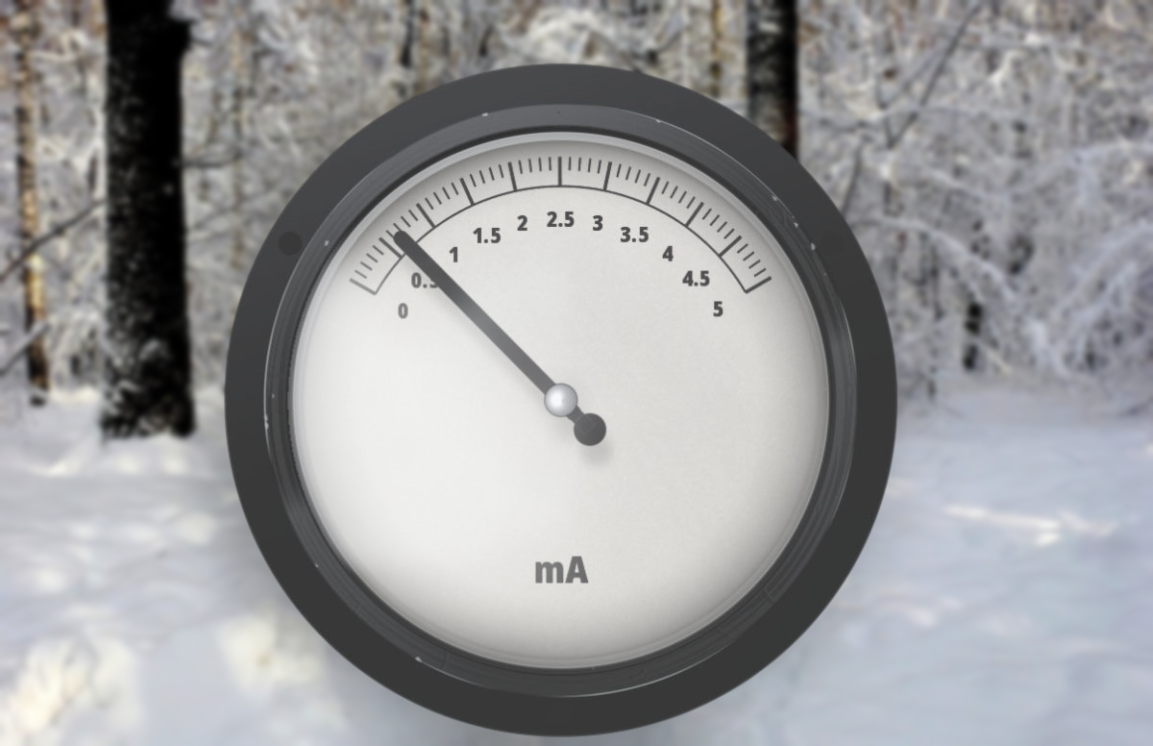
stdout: {"value": 0.65, "unit": "mA"}
